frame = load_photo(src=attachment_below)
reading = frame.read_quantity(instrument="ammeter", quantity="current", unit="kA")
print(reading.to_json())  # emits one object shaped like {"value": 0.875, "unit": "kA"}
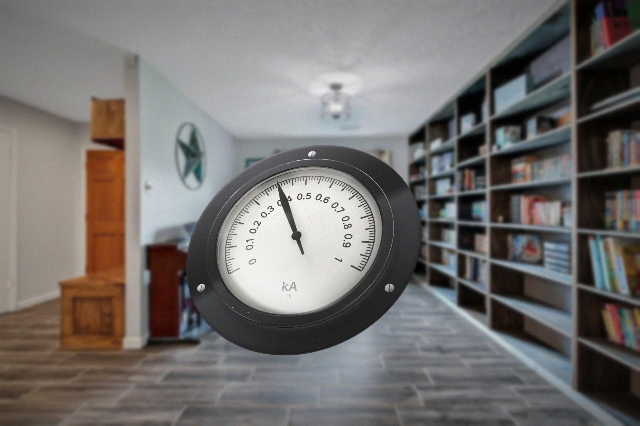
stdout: {"value": 0.4, "unit": "kA"}
